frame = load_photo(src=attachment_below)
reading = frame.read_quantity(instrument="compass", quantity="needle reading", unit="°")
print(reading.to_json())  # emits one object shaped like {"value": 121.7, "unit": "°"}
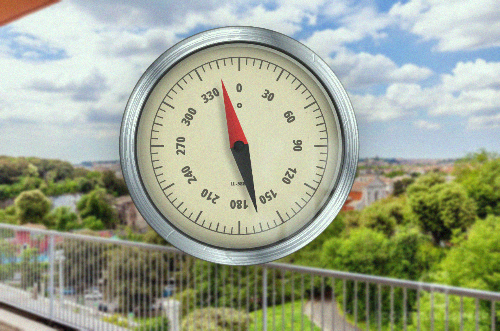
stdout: {"value": 345, "unit": "°"}
